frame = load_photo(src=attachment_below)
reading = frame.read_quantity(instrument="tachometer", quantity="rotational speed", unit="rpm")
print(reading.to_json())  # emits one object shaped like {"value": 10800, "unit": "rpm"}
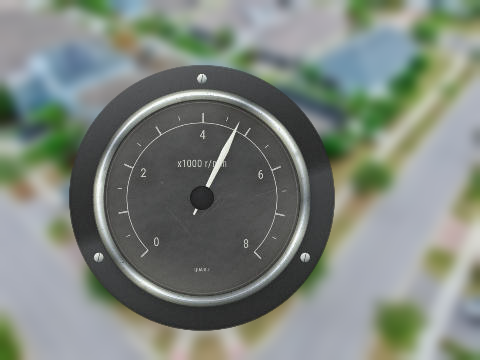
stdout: {"value": 4750, "unit": "rpm"}
